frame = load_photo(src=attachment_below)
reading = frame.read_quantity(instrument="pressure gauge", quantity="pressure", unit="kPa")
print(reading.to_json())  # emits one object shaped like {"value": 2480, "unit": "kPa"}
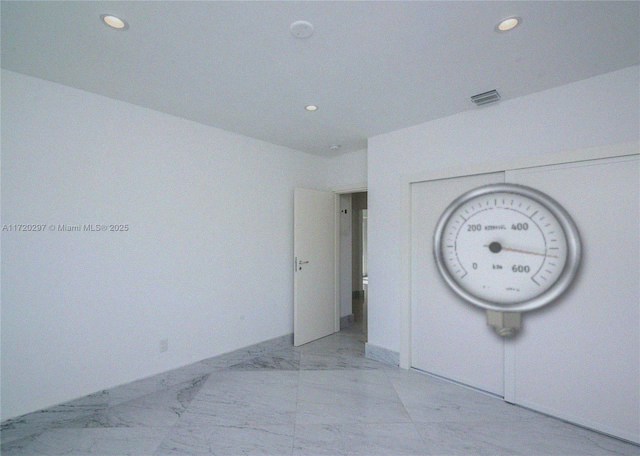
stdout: {"value": 520, "unit": "kPa"}
